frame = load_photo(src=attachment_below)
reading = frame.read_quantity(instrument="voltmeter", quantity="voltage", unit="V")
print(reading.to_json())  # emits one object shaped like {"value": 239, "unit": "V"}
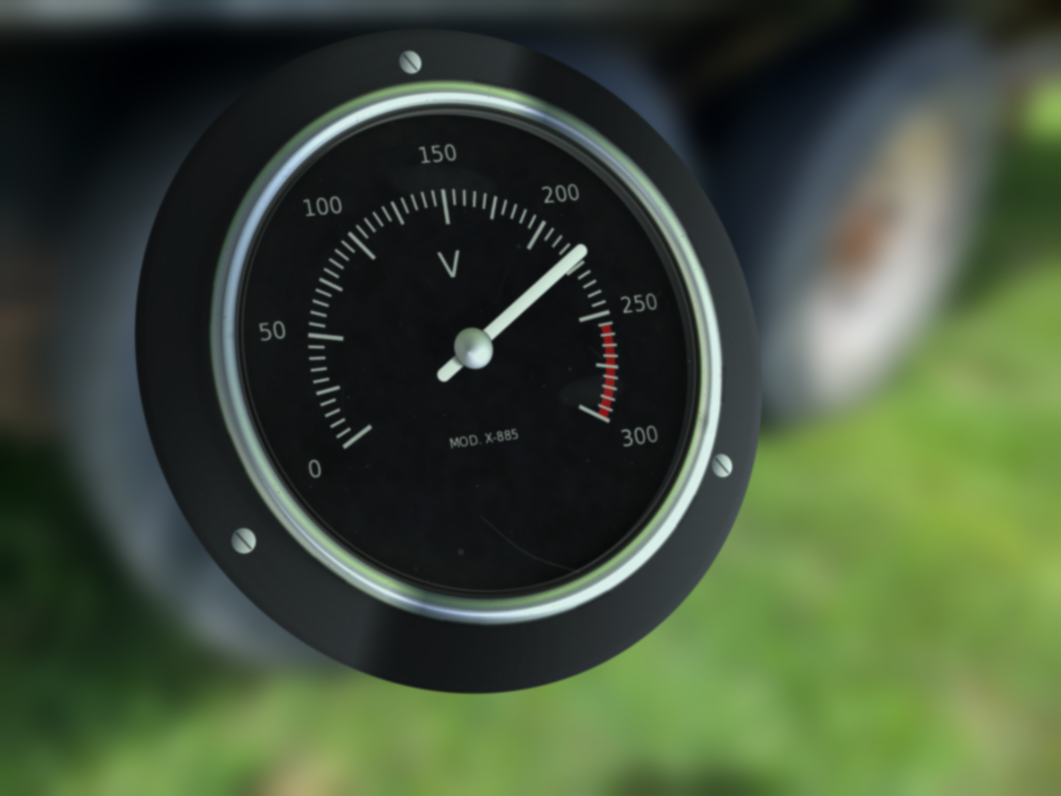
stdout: {"value": 220, "unit": "V"}
